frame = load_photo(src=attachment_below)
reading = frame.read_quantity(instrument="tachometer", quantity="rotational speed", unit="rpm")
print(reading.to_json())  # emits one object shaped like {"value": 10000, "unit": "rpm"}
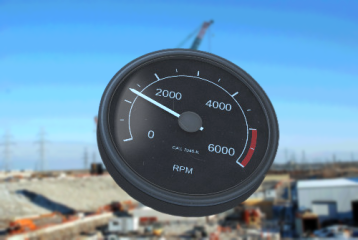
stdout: {"value": 1250, "unit": "rpm"}
